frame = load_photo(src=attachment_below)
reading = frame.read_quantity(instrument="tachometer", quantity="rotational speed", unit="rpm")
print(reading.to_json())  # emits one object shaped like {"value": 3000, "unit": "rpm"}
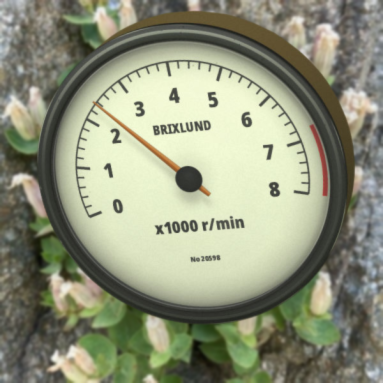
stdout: {"value": 2400, "unit": "rpm"}
